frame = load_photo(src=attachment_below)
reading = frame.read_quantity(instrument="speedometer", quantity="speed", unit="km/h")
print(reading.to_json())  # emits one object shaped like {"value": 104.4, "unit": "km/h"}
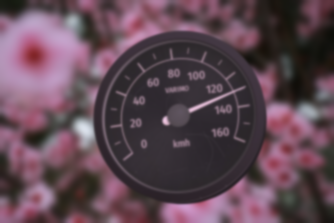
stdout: {"value": 130, "unit": "km/h"}
